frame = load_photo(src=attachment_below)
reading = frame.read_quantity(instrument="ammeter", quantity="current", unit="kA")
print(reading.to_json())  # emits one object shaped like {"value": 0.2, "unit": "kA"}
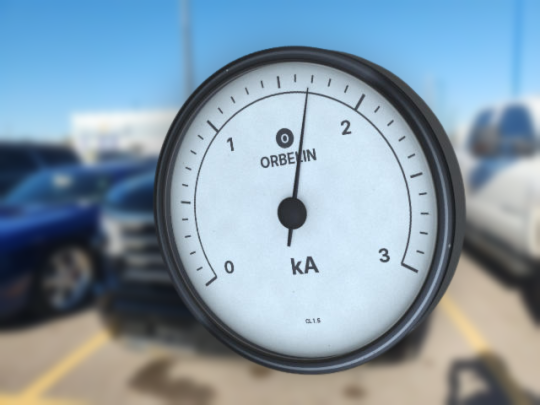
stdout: {"value": 1.7, "unit": "kA"}
